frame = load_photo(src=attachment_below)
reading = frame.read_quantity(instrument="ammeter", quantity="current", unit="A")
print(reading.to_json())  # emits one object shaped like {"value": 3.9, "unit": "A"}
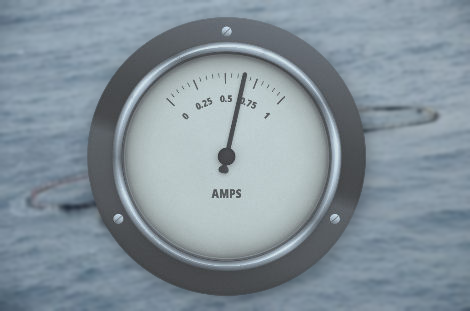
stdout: {"value": 0.65, "unit": "A"}
